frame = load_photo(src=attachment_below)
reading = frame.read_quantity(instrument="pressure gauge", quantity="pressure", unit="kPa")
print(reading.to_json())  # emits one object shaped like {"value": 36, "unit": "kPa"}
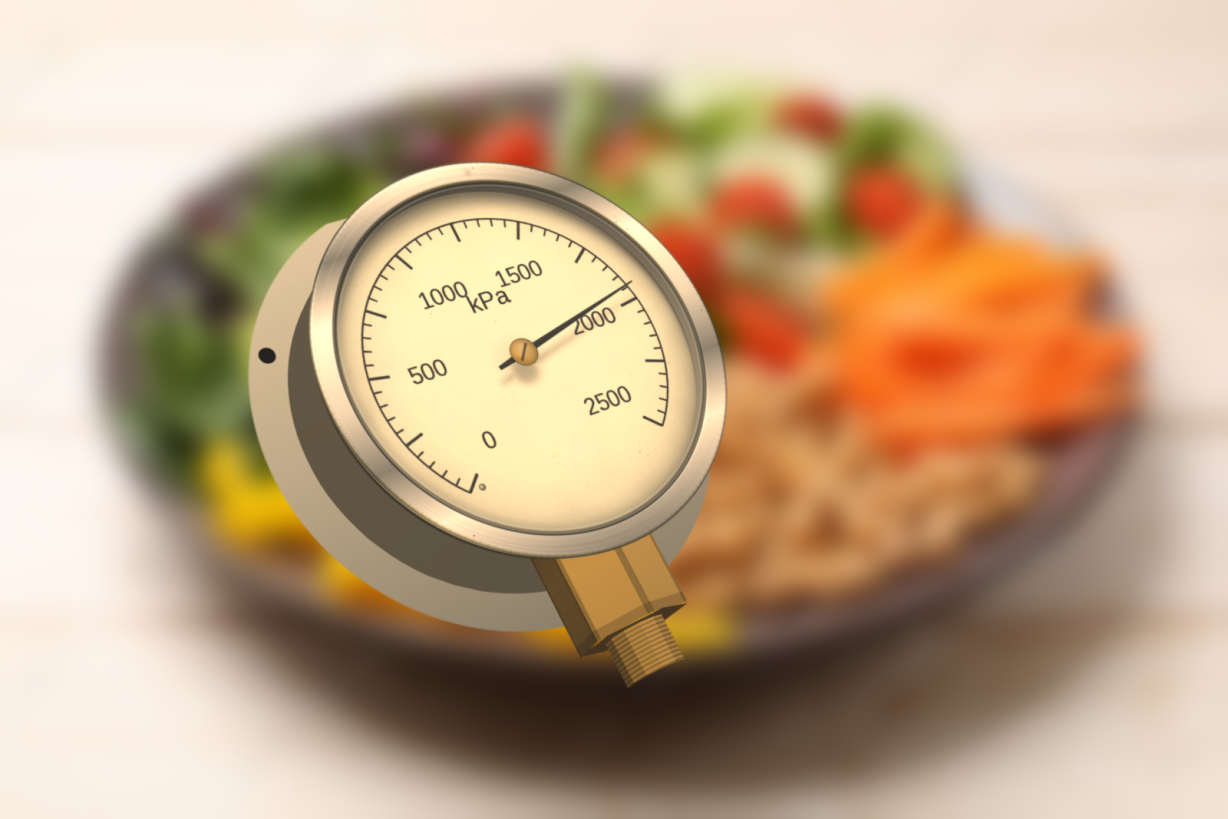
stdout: {"value": 1950, "unit": "kPa"}
